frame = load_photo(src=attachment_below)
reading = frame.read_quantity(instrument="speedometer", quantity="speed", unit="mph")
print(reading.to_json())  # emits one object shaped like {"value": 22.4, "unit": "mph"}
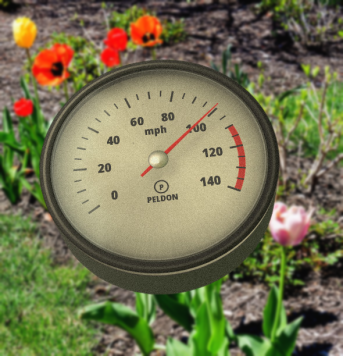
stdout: {"value": 100, "unit": "mph"}
